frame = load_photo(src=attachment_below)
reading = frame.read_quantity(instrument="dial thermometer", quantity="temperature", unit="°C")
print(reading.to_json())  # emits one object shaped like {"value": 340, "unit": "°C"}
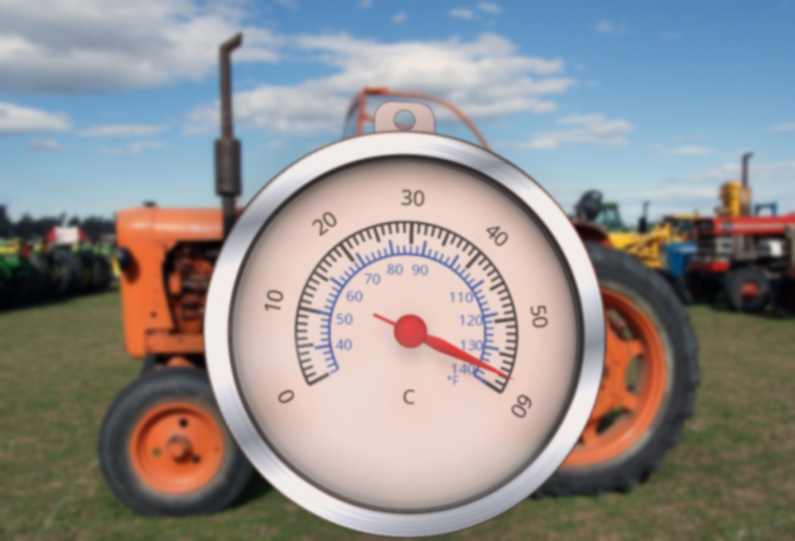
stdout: {"value": 58, "unit": "°C"}
